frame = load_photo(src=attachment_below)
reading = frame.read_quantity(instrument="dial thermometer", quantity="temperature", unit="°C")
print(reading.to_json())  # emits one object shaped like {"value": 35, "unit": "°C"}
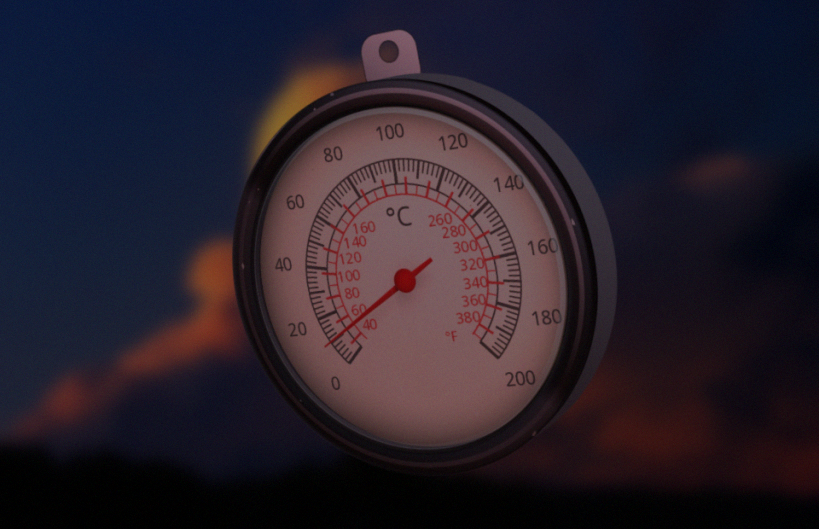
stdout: {"value": 10, "unit": "°C"}
